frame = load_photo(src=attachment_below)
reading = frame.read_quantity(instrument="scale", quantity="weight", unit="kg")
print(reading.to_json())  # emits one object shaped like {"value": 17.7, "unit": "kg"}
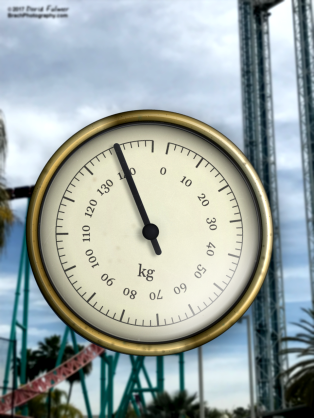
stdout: {"value": 140, "unit": "kg"}
